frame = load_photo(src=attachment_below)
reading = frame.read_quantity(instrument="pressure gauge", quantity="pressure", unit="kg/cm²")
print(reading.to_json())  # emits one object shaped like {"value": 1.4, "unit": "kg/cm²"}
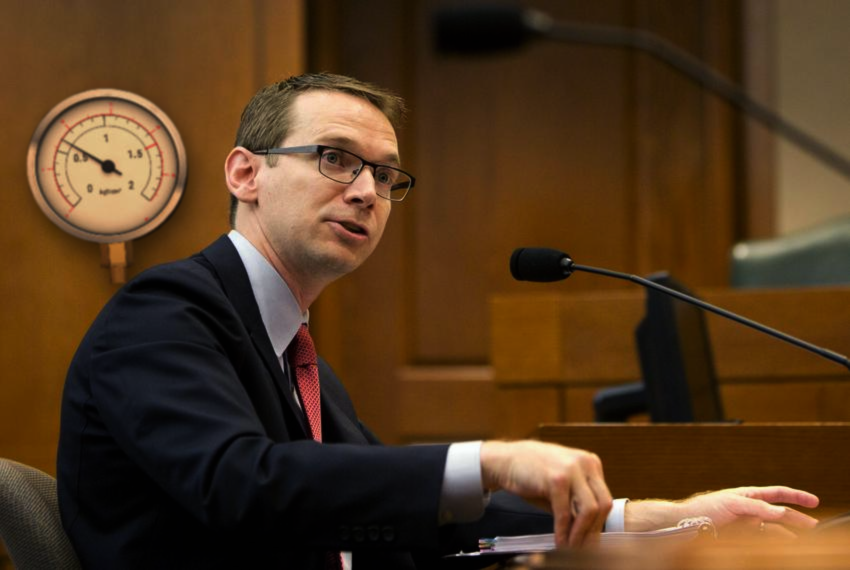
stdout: {"value": 0.6, "unit": "kg/cm²"}
